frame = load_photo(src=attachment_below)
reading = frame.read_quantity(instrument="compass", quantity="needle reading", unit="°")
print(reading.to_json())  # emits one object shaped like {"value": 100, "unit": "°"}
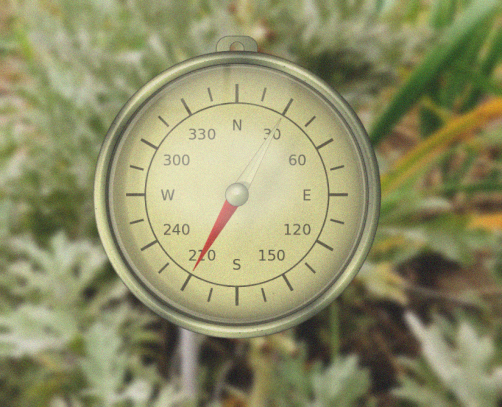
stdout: {"value": 210, "unit": "°"}
